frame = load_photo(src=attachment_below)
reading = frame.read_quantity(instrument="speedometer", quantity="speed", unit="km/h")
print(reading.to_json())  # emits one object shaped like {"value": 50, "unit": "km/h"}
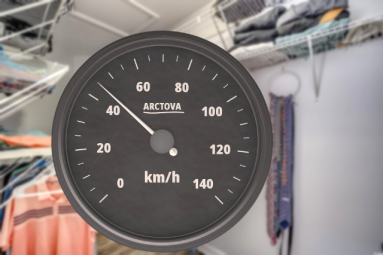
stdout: {"value": 45, "unit": "km/h"}
